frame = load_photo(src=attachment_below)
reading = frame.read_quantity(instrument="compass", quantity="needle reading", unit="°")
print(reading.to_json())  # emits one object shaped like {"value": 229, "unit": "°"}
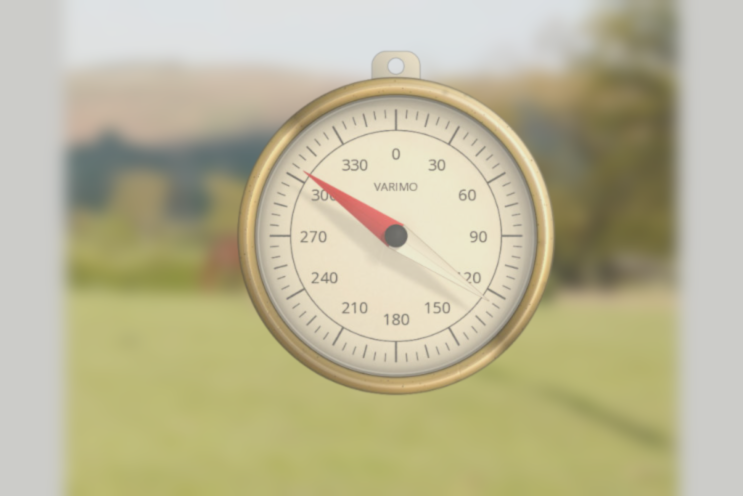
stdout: {"value": 305, "unit": "°"}
